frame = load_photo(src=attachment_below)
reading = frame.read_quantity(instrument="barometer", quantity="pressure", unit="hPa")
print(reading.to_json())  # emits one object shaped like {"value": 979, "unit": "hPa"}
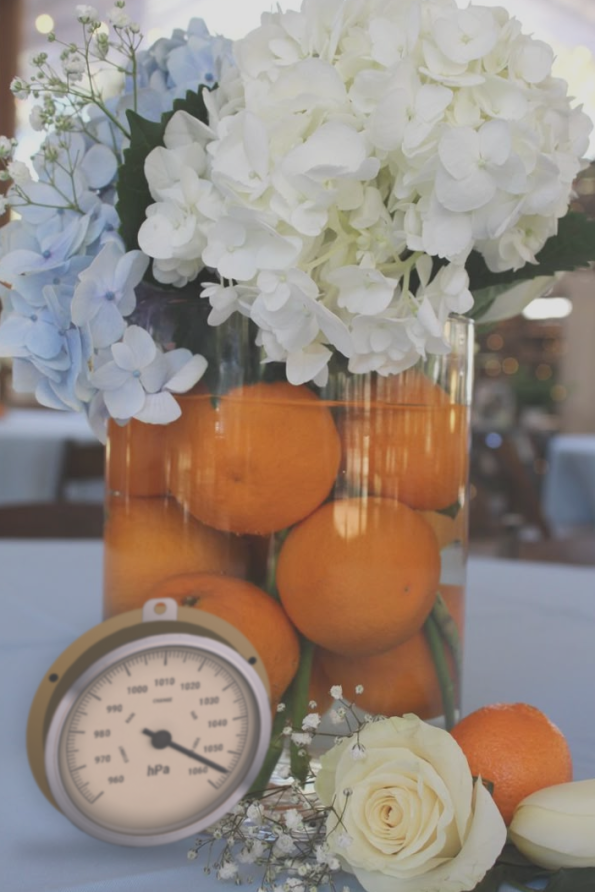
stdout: {"value": 1055, "unit": "hPa"}
